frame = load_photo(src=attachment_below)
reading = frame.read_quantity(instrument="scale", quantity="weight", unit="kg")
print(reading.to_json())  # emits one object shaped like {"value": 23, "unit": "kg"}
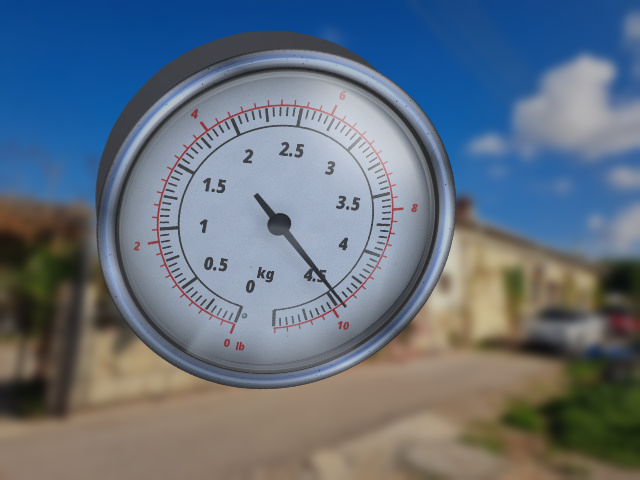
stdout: {"value": 4.45, "unit": "kg"}
